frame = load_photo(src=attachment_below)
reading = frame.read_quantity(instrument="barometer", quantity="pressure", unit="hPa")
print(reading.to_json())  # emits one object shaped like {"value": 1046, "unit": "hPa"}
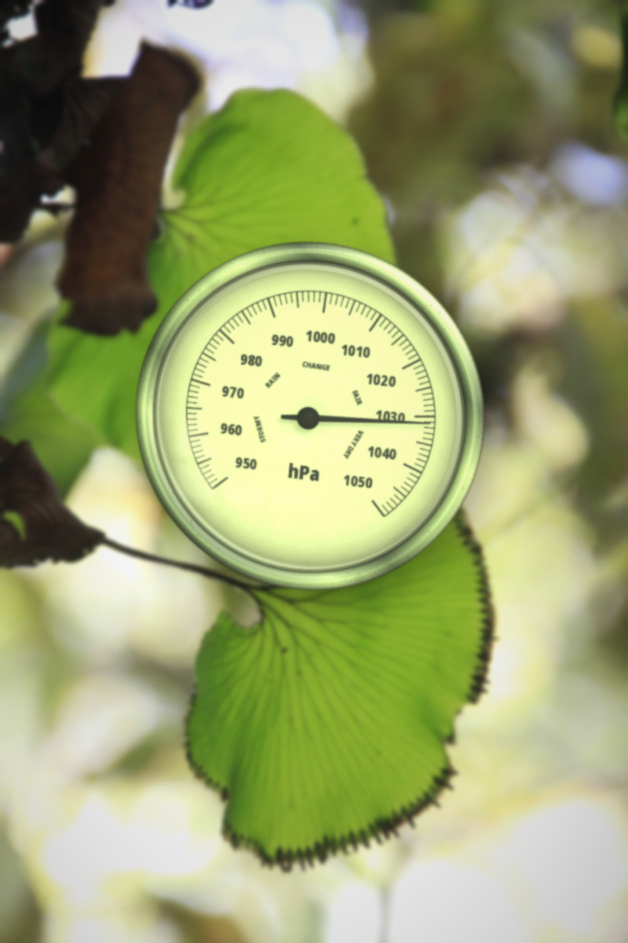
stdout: {"value": 1031, "unit": "hPa"}
